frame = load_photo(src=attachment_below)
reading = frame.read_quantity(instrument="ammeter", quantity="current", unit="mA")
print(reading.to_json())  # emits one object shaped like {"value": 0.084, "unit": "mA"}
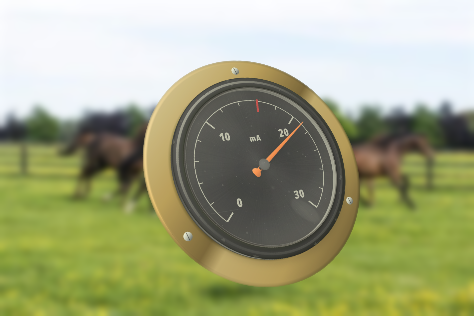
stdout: {"value": 21, "unit": "mA"}
